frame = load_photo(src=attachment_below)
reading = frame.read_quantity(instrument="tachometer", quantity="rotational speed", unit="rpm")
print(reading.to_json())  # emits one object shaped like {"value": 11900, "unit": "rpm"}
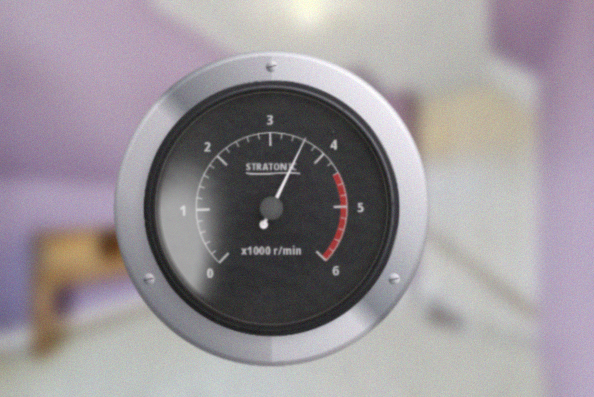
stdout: {"value": 3600, "unit": "rpm"}
